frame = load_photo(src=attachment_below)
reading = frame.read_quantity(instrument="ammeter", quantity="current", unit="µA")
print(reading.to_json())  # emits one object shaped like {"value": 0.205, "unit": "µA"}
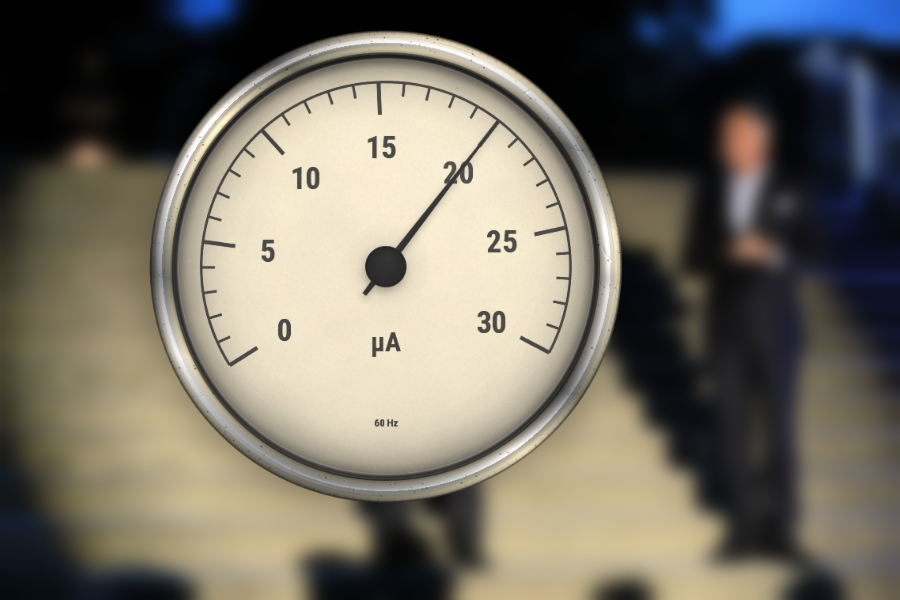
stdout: {"value": 20, "unit": "µA"}
